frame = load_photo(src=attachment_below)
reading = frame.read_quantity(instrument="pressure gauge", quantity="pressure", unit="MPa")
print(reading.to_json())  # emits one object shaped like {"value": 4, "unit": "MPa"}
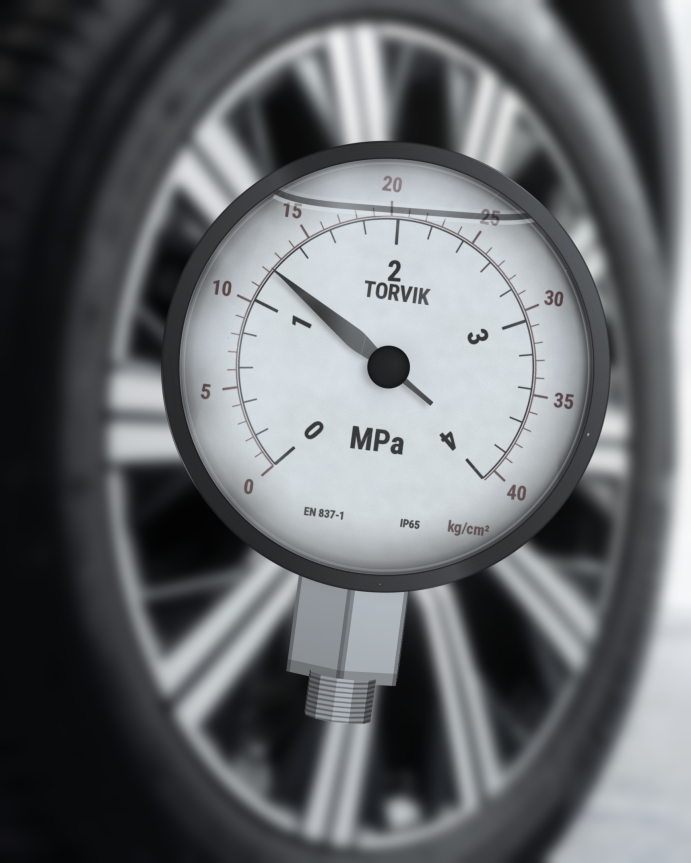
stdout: {"value": 1.2, "unit": "MPa"}
